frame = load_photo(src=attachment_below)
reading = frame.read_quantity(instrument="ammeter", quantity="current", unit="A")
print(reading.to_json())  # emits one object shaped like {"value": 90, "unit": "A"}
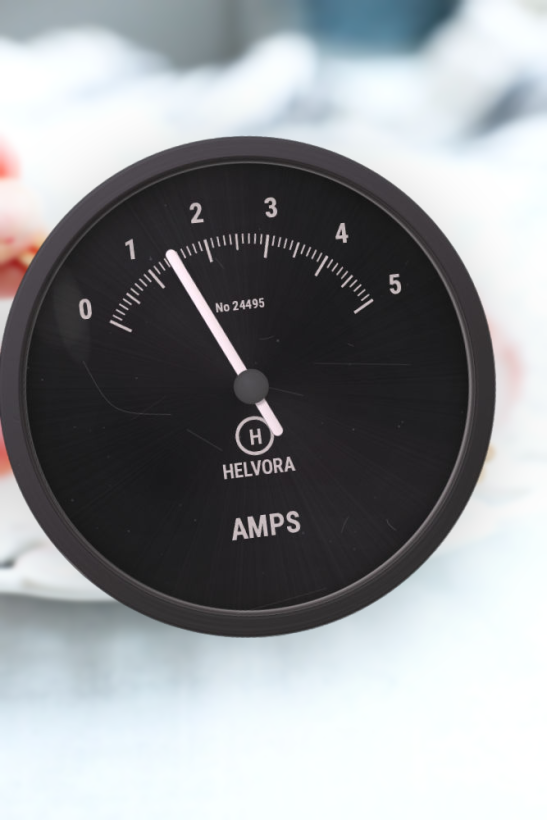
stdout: {"value": 1.4, "unit": "A"}
